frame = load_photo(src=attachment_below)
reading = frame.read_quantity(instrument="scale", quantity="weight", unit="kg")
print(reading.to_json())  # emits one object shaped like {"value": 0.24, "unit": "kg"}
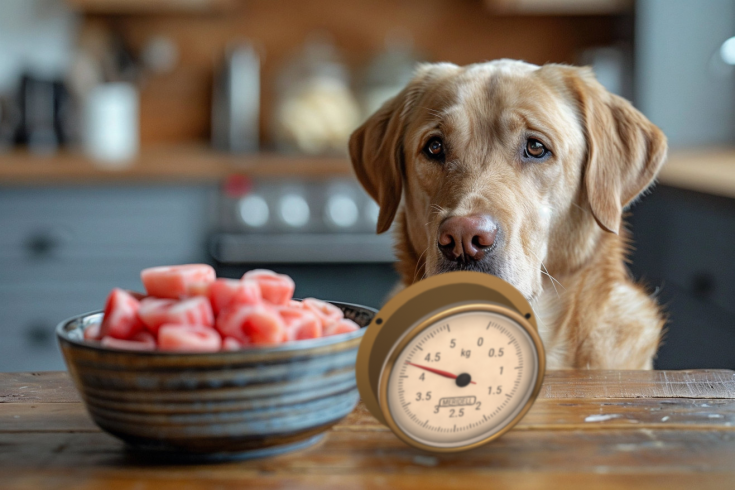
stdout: {"value": 4.25, "unit": "kg"}
